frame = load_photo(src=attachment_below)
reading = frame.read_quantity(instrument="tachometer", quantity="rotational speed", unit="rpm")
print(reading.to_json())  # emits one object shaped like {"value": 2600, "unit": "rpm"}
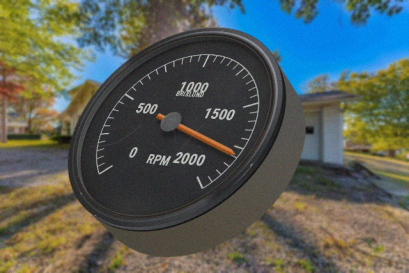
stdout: {"value": 1800, "unit": "rpm"}
